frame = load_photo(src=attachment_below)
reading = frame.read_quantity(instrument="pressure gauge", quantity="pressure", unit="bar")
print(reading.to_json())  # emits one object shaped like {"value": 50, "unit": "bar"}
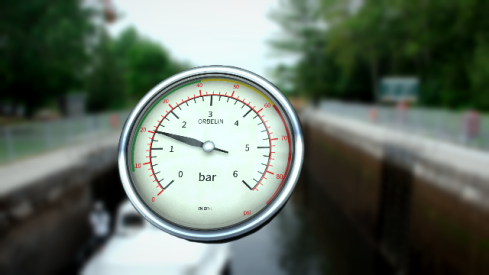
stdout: {"value": 1.4, "unit": "bar"}
